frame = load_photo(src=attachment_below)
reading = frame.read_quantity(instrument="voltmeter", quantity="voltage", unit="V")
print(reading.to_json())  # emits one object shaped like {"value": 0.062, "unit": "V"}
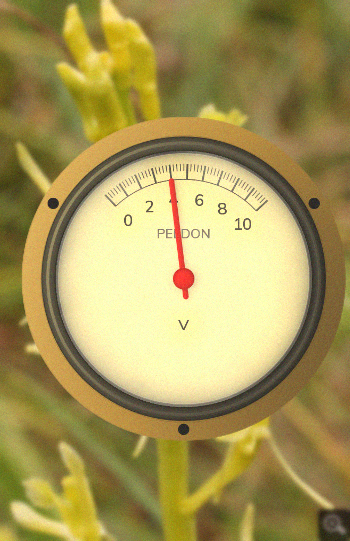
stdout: {"value": 4, "unit": "V"}
